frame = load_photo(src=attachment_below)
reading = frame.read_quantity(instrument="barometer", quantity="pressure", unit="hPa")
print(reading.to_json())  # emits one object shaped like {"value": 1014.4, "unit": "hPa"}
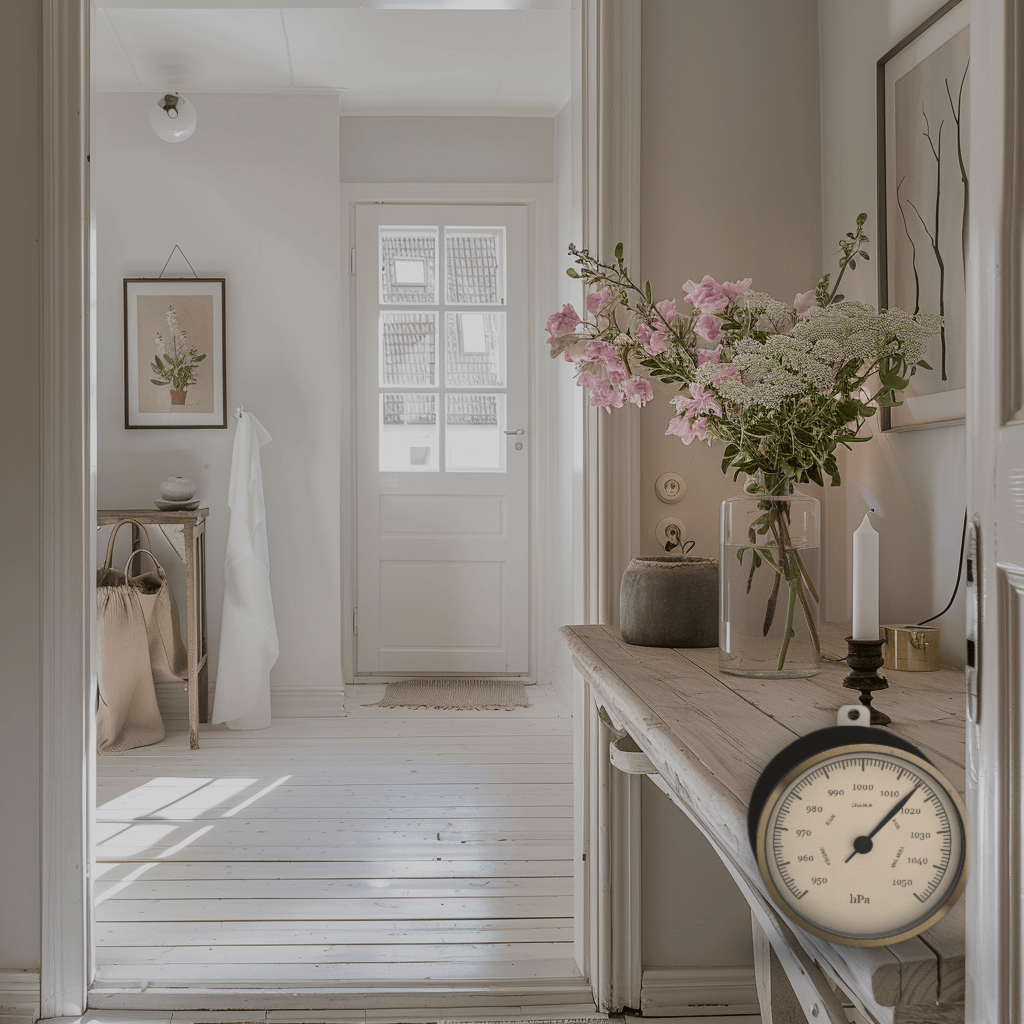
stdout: {"value": 1015, "unit": "hPa"}
